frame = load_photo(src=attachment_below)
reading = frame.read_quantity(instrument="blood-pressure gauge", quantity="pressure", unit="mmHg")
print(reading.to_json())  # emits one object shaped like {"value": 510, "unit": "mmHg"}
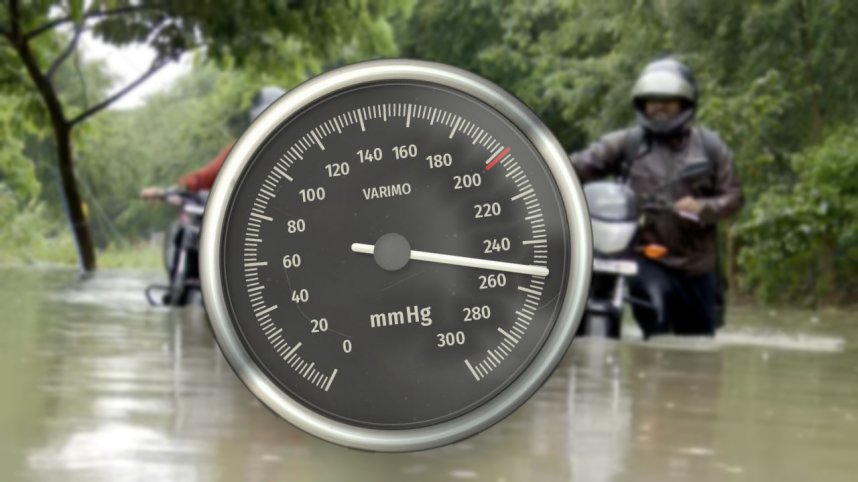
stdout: {"value": 252, "unit": "mmHg"}
